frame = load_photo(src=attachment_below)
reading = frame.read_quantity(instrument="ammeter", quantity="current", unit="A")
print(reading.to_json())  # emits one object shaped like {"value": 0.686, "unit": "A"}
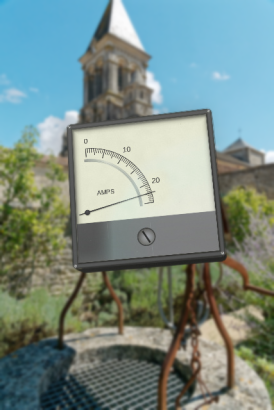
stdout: {"value": 22.5, "unit": "A"}
